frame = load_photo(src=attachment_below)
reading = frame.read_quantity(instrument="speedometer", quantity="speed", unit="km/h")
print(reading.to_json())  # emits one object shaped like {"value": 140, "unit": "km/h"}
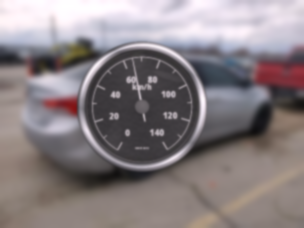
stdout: {"value": 65, "unit": "km/h"}
